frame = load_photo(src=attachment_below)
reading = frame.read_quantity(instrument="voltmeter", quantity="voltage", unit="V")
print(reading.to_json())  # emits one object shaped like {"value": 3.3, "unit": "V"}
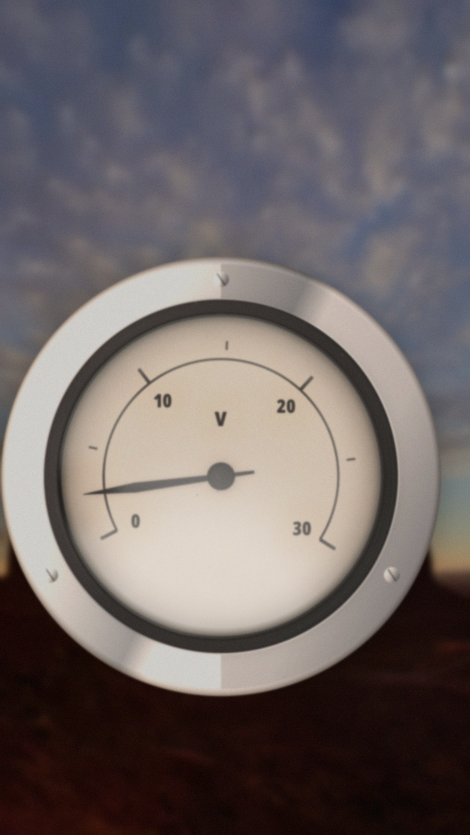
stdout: {"value": 2.5, "unit": "V"}
